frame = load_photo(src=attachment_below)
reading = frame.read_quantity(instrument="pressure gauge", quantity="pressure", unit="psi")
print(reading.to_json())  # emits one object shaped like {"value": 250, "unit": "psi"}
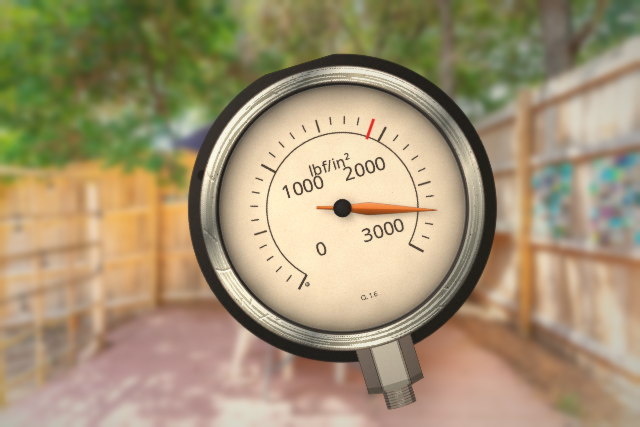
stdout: {"value": 2700, "unit": "psi"}
